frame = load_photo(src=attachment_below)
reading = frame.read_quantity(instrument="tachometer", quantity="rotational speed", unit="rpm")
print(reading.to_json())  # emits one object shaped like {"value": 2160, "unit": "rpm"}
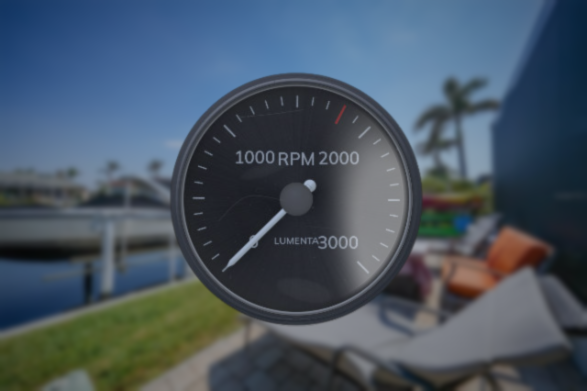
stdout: {"value": 0, "unit": "rpm"}
